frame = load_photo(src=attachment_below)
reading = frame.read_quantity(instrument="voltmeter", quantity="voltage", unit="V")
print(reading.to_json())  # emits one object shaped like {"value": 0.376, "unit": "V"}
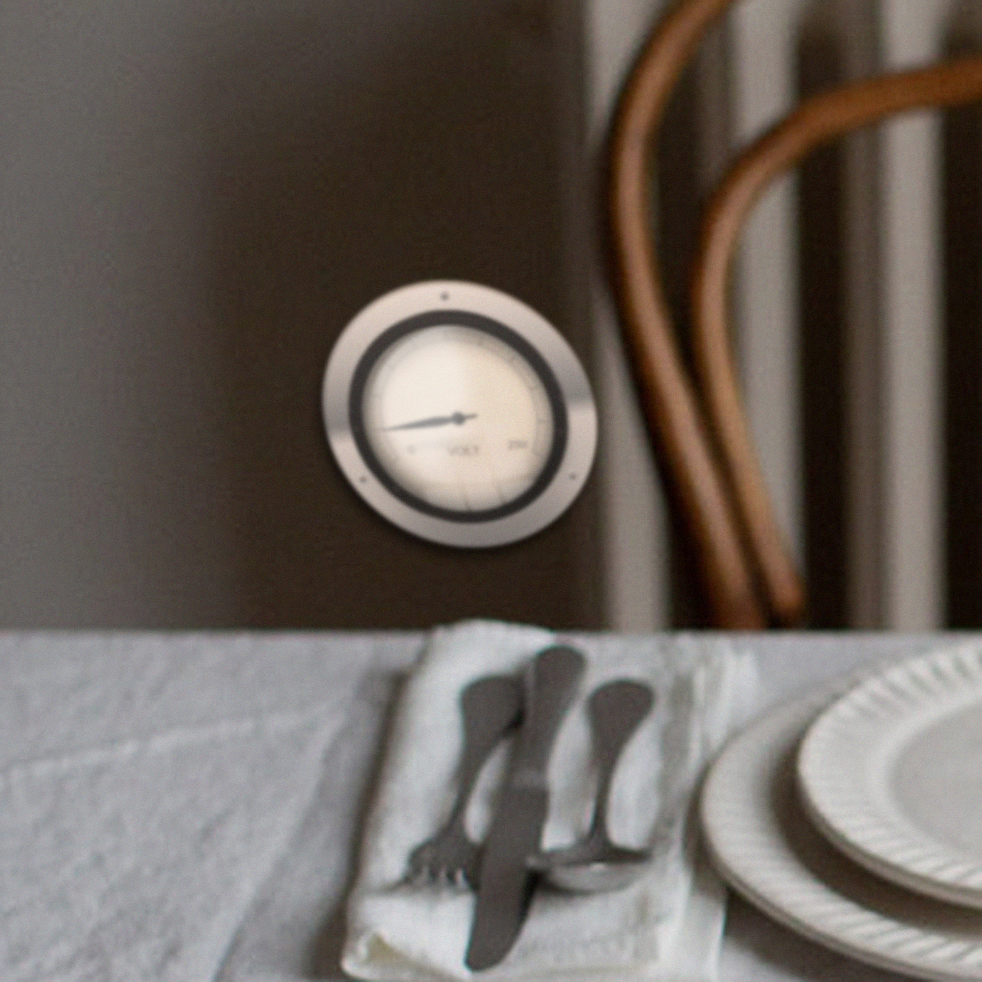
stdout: {"value": 25, "unit": "V"}
